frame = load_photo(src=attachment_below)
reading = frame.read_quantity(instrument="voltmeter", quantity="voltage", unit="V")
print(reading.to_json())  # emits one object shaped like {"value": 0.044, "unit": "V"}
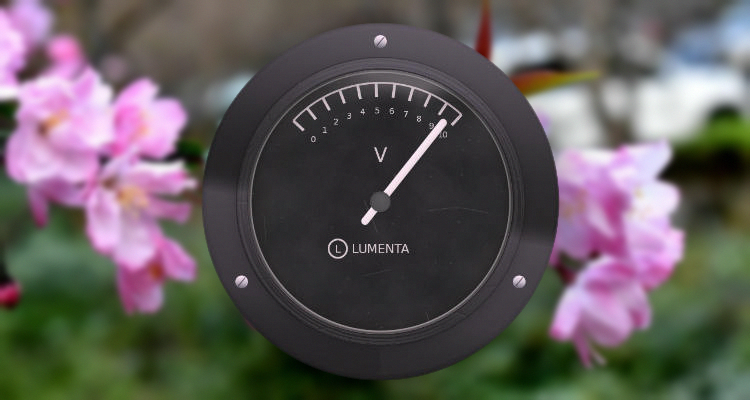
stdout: {"value": 9.5, "unit": "V"}
